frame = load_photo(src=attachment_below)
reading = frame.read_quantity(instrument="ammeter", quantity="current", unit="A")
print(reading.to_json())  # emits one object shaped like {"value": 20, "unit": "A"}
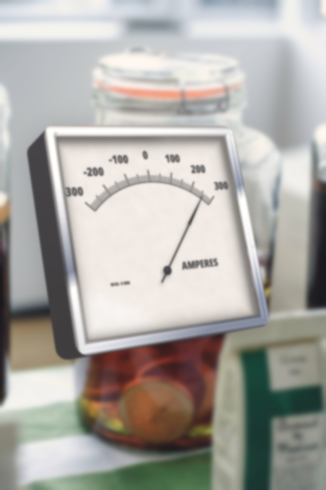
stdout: {"value": 250, "unit": "A"}
